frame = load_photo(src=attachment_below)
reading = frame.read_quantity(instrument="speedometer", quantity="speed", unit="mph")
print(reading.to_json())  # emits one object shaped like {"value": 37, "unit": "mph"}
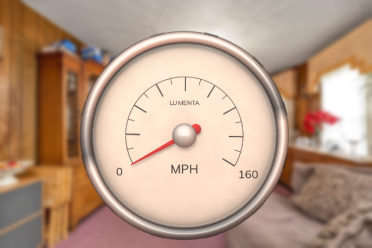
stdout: {"value": 0, "unit": "mph"}
